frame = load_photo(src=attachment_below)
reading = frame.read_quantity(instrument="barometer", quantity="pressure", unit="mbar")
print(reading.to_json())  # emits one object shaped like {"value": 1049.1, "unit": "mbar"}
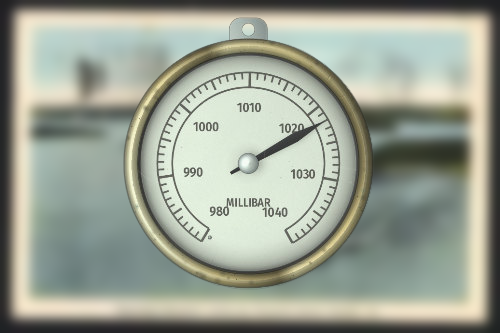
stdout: {"value": 1022, "unit": "mbar"}
